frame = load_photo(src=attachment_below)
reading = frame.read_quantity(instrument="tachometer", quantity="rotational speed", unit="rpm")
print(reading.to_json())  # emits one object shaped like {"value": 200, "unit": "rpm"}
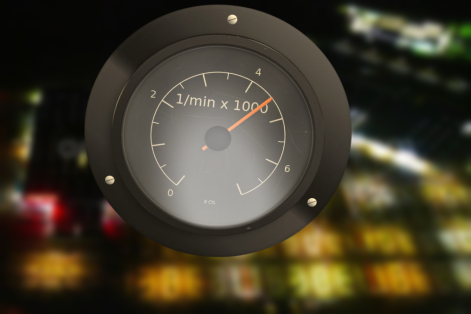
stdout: {"value": 4500, "unit": "rpm"}
